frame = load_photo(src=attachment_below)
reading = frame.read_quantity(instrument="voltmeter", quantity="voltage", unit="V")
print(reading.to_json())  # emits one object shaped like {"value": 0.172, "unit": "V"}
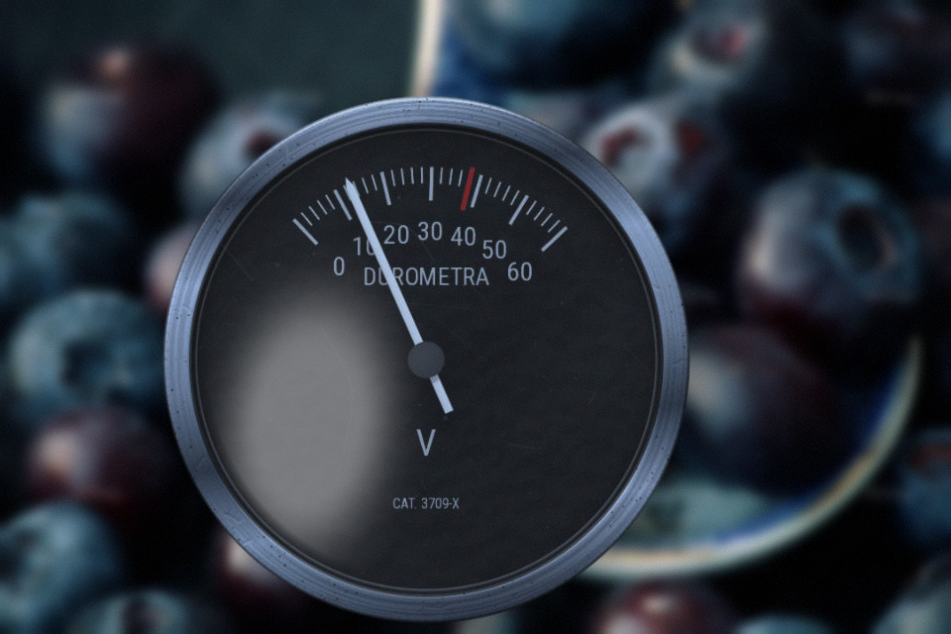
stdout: {"value": 13, "unit": "V"}
